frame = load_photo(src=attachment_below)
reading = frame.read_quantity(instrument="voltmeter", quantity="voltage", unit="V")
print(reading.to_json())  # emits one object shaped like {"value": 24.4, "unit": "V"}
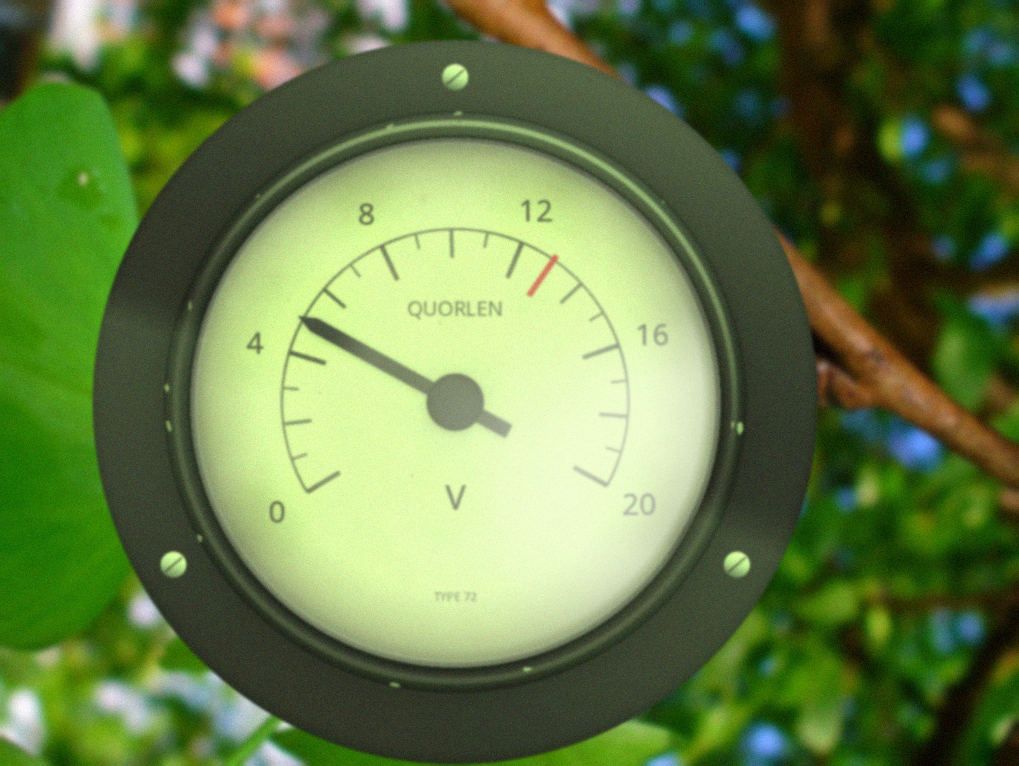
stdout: {"value": 5, "unit": "V"}
